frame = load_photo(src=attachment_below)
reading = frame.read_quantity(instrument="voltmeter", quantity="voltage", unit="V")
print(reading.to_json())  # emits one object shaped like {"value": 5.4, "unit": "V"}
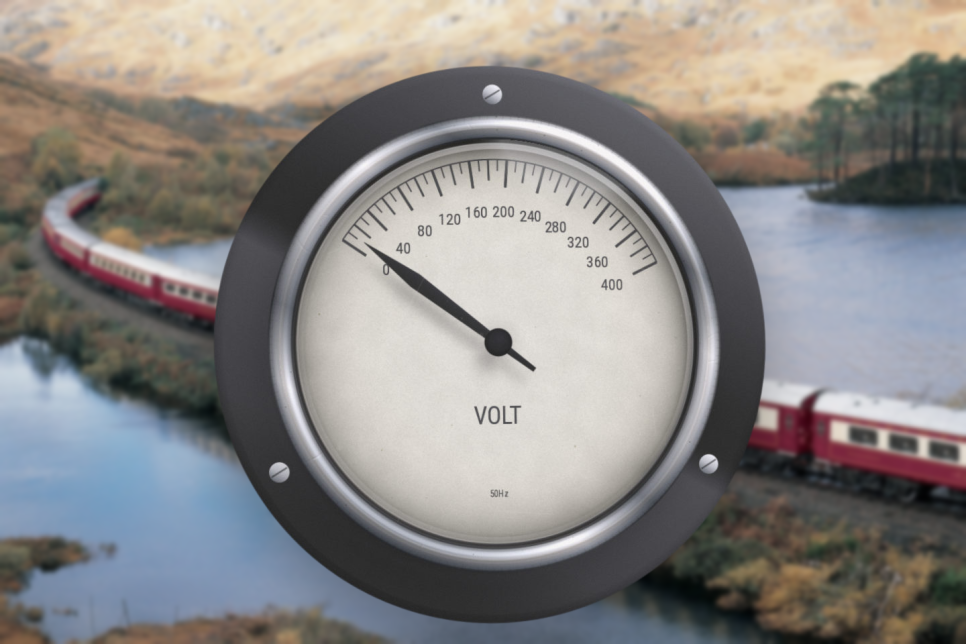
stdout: {"value": 10, "unit": "V"}
